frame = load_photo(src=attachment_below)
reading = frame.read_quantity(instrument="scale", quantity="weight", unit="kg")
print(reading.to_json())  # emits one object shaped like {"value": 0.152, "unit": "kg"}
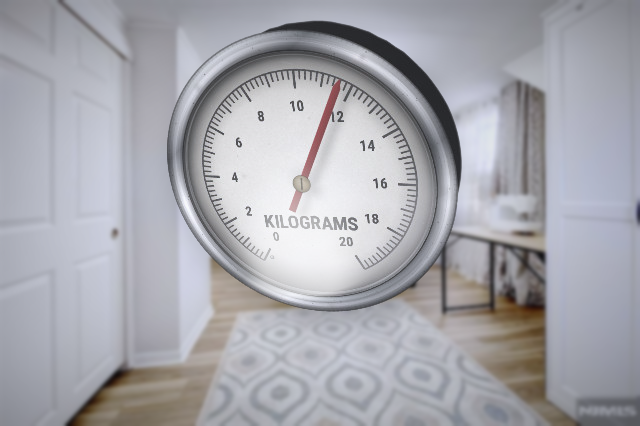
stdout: {"value": 11.6, "unit": "kg"}
